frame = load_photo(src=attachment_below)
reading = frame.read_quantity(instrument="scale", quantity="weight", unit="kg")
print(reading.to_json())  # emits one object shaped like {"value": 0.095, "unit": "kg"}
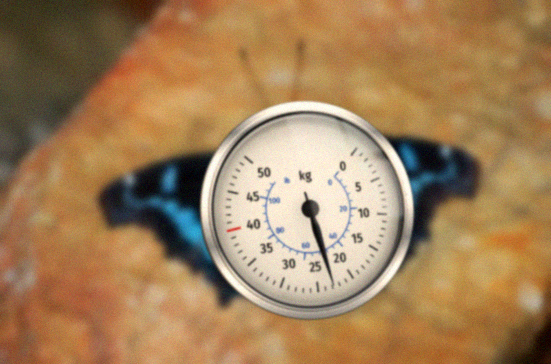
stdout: {"value": 23, "unit": "kg"}
